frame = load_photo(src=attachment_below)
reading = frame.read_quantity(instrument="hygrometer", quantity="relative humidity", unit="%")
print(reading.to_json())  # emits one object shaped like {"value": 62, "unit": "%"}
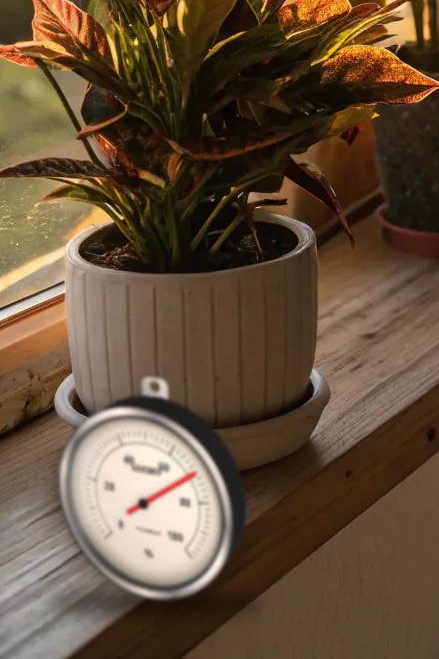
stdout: {"value": 70, "unit": "%"}
